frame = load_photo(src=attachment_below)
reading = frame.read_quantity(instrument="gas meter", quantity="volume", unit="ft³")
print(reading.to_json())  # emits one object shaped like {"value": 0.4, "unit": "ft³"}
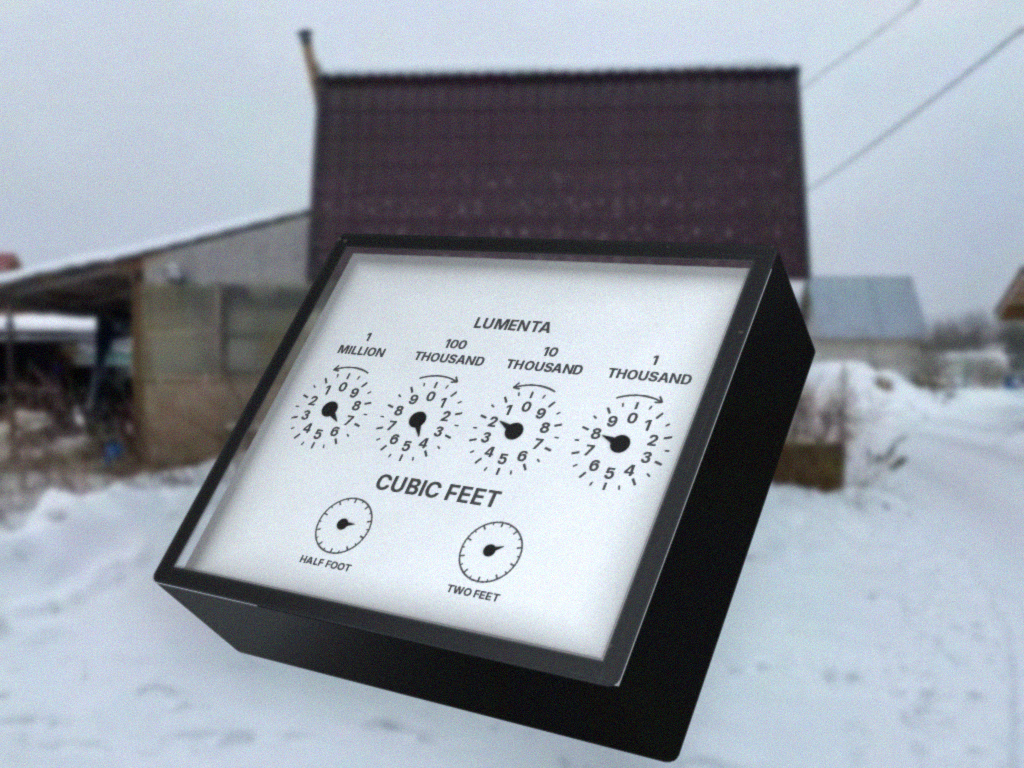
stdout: {"value": 641800, "unit": "ft³"}
